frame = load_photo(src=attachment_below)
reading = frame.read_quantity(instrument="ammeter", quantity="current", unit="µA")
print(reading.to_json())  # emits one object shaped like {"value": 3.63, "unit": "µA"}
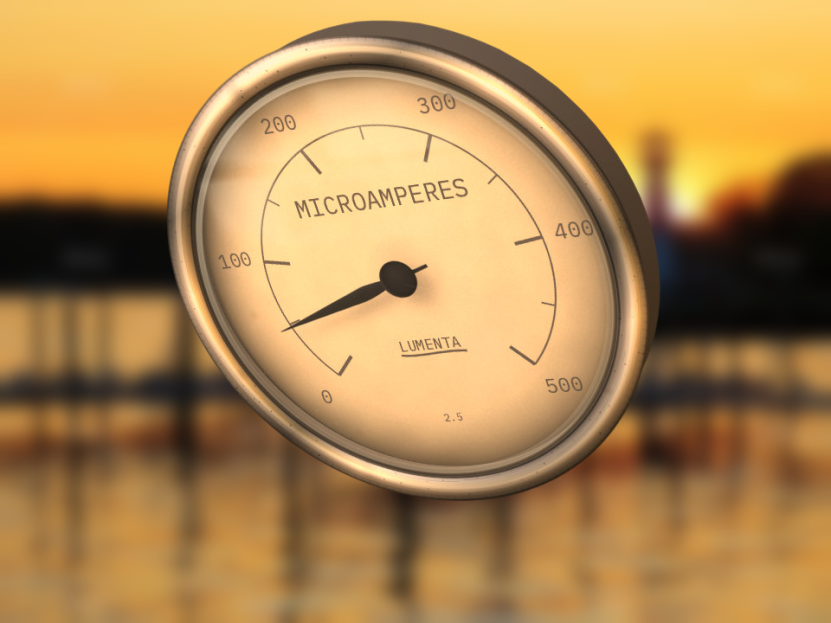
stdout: {"value": 50, "unit": "µA"}
